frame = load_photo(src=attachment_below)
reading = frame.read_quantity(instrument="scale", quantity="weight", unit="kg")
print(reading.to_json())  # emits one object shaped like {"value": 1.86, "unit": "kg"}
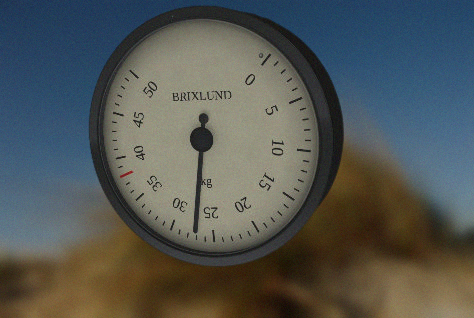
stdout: {"value": 27, "unit": "kg"}
